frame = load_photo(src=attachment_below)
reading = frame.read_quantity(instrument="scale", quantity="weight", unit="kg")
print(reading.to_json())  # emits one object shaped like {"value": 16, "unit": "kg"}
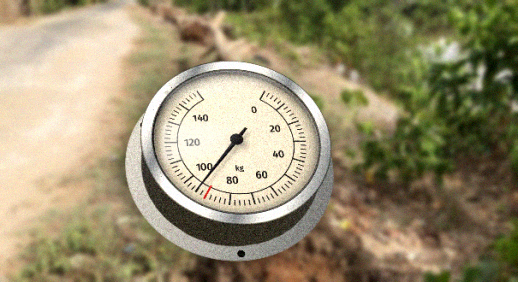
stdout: {"value": 94, "unit": "kg"}
